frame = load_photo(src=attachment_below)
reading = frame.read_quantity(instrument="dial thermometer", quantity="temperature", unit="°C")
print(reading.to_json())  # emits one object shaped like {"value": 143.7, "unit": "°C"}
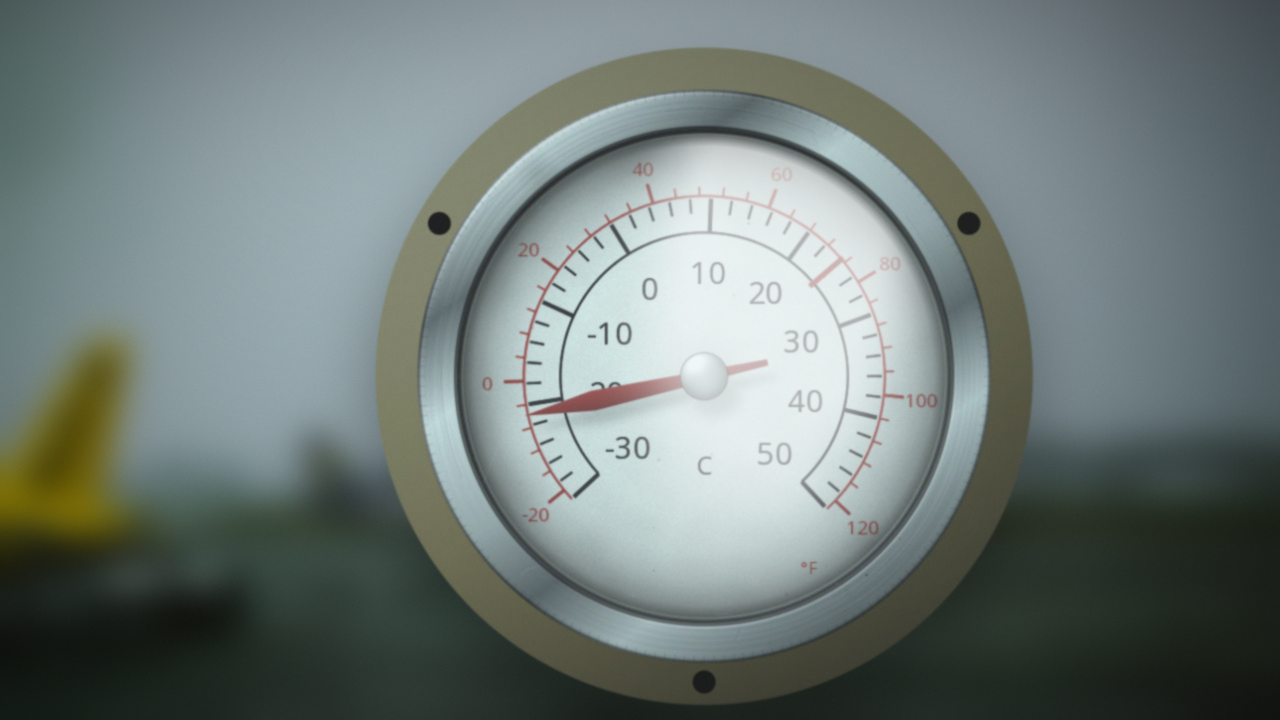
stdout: {"value": -21, "unit": "°C"}
